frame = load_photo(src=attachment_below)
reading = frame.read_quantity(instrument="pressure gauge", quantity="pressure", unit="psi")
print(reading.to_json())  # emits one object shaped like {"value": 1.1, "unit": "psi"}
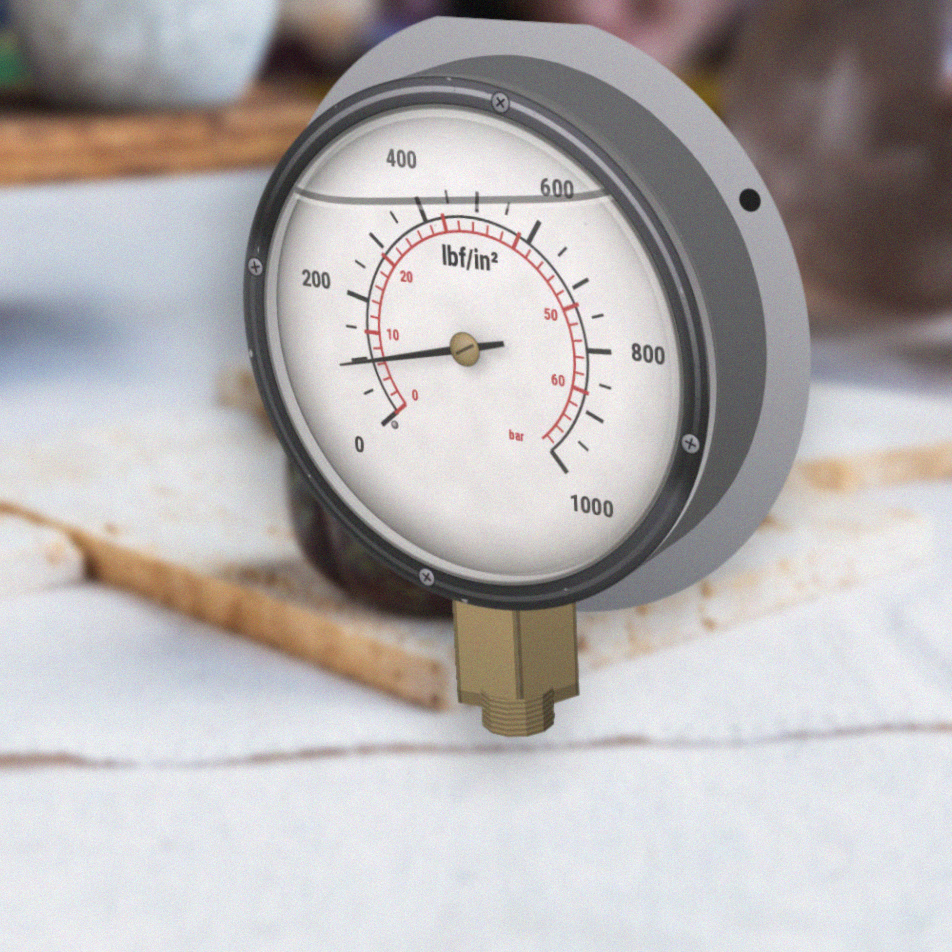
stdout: {"value": 100, "unit": "psi"}
